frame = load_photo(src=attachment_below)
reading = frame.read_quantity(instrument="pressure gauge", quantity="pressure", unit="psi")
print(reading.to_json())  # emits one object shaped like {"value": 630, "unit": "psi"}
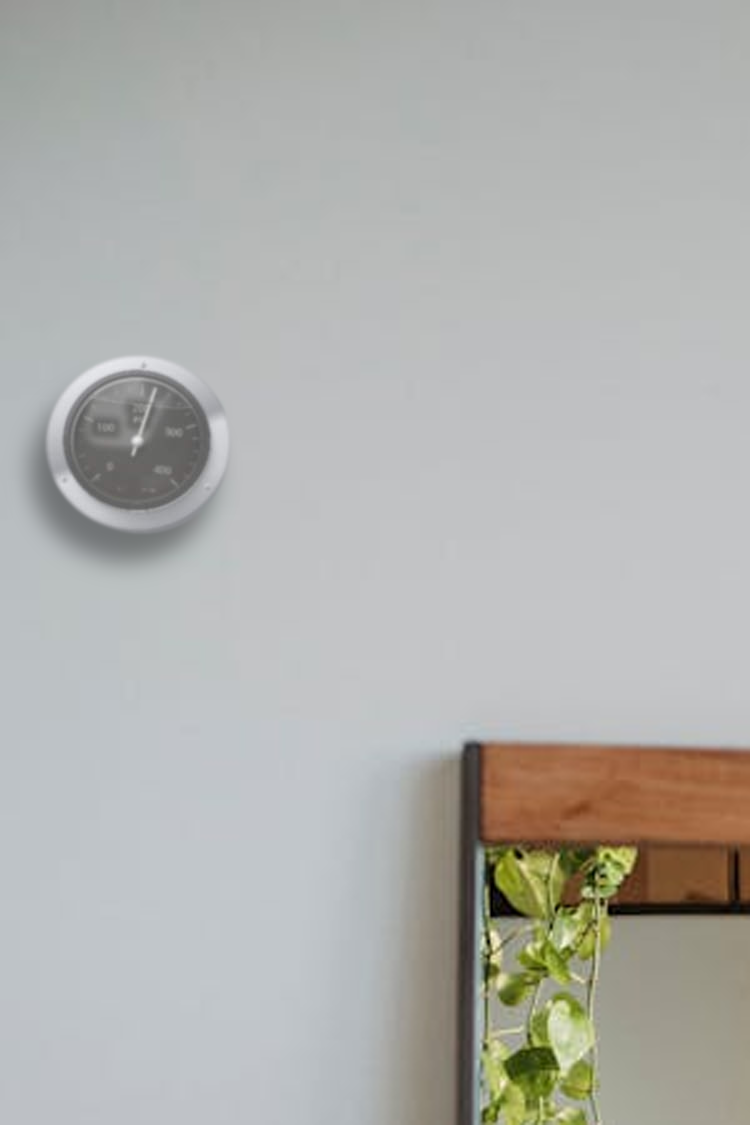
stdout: {"value": 220, "unit": "psi"}
